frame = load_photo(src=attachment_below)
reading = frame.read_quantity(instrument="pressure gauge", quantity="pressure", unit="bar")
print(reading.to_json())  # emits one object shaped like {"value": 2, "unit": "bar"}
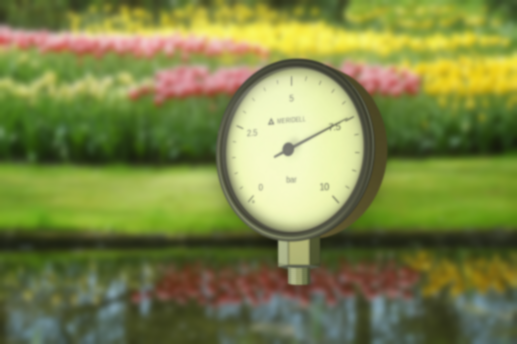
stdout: {"value": 7.5, "unit": "bar"}
